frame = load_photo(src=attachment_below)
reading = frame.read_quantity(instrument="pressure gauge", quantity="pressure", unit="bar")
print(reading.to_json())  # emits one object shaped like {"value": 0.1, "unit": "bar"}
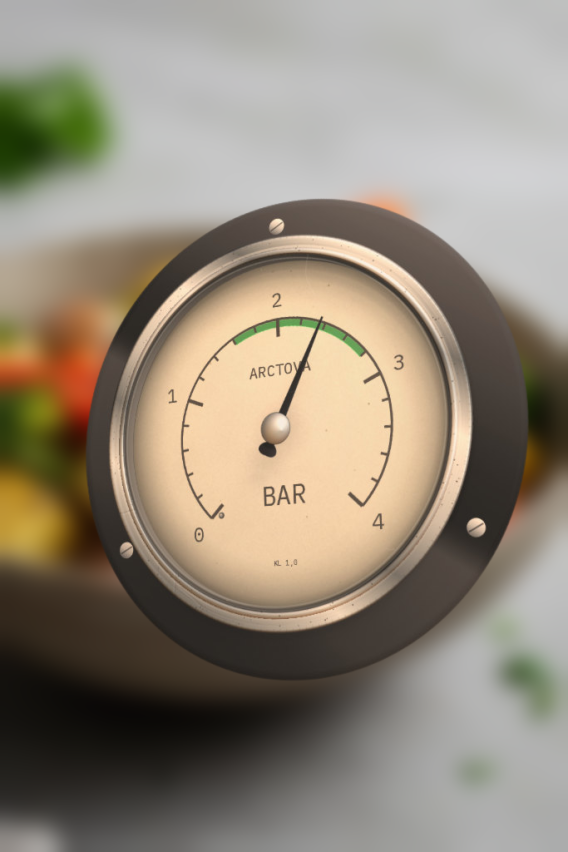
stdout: {"value": 2.4, "unit": "bar"}
